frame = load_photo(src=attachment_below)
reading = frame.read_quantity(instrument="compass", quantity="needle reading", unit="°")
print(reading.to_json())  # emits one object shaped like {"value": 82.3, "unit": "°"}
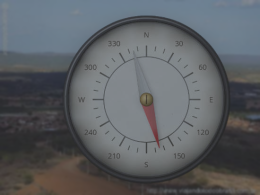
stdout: {"value": 165, "unit": "°"}
